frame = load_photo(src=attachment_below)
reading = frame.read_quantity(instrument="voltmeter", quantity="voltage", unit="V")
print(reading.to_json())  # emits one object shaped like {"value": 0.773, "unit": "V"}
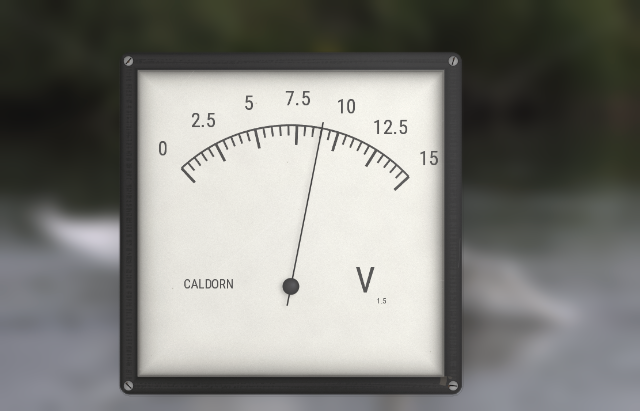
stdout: {"value": 9, "unit": "V"}
